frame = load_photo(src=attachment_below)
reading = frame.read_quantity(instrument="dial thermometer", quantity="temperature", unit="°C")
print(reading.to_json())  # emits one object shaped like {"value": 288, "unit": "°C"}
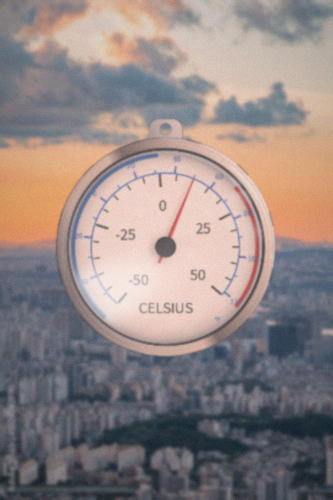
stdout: {"value": 10, "unit": "°C"}
